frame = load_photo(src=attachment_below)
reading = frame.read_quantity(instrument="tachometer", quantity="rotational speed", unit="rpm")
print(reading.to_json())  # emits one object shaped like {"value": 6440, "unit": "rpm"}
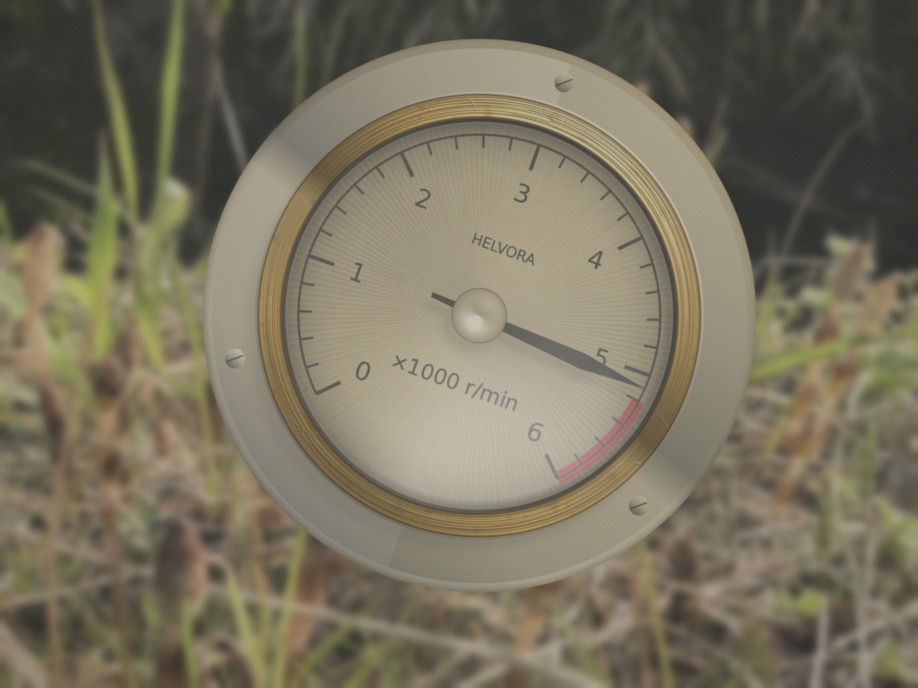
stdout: {"value": 5100, "unit": "rpm"}
